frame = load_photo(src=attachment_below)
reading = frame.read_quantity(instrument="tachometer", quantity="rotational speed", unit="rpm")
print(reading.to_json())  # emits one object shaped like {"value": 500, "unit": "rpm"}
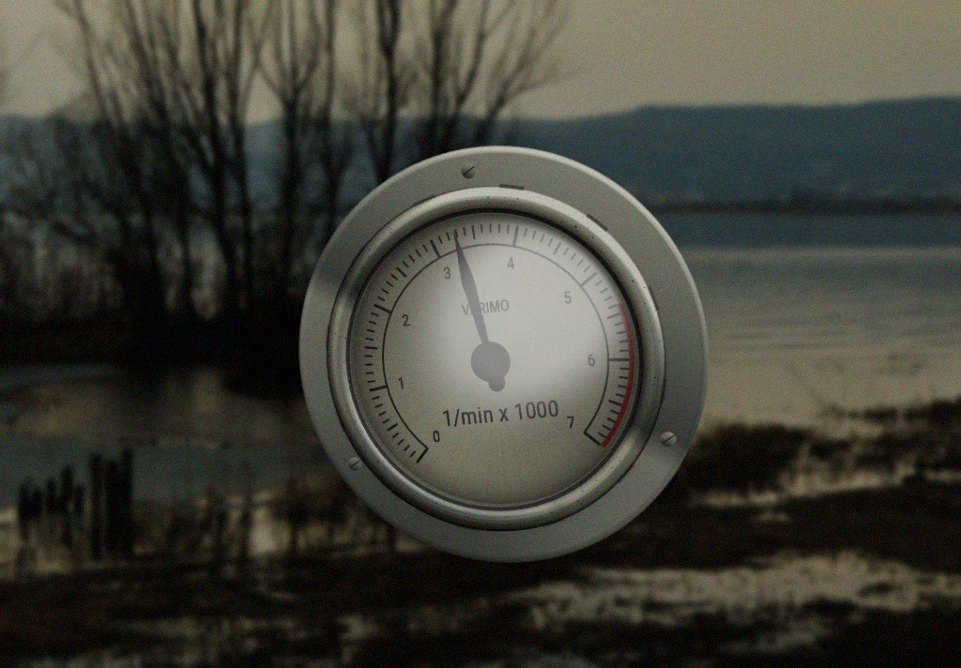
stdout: {"value": 3300, "unit": "rpm"}
